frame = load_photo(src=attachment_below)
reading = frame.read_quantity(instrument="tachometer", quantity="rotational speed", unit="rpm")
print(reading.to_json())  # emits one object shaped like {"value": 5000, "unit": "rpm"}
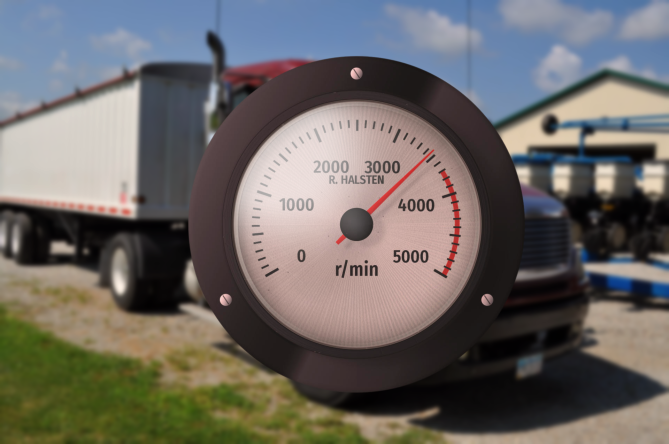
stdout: {"value": 3450, "unit": "rpm"}
